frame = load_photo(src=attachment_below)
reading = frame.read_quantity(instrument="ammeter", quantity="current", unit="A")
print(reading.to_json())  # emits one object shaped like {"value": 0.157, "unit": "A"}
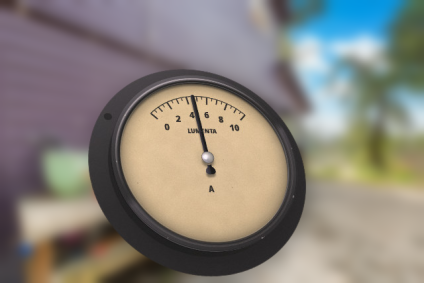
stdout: {"value": 4.5, "unit": "A"}
